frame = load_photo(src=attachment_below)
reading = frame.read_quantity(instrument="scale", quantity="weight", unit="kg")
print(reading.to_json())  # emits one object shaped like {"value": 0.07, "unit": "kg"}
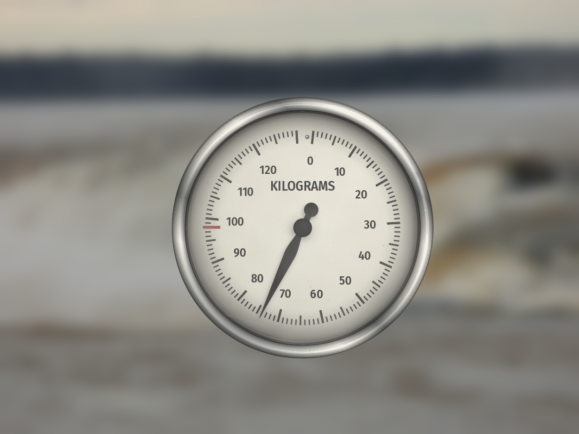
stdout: {"value": 74, "unit": "kg"}
